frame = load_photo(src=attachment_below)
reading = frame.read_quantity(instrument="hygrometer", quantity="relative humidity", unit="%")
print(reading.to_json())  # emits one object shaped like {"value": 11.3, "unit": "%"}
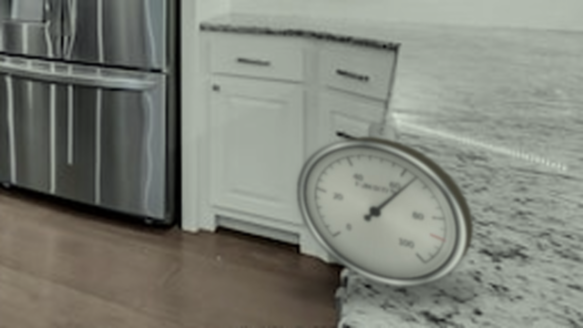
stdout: {"value": 64, "unit": "%"}
